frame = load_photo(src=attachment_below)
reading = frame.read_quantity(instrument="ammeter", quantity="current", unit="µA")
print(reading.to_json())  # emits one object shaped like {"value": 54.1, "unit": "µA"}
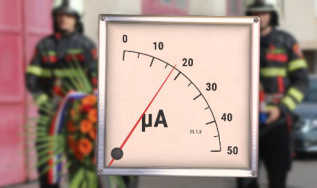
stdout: {"value": 17.5, "unit": "µA"}
